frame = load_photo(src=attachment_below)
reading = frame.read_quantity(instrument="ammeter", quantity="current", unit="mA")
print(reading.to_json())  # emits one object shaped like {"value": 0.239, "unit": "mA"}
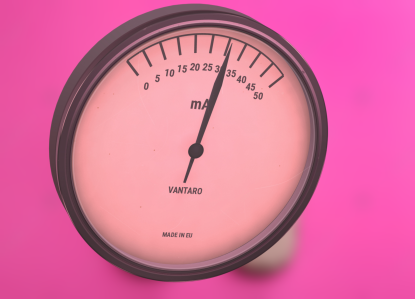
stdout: {"value": 30, "unit": "mA"}
